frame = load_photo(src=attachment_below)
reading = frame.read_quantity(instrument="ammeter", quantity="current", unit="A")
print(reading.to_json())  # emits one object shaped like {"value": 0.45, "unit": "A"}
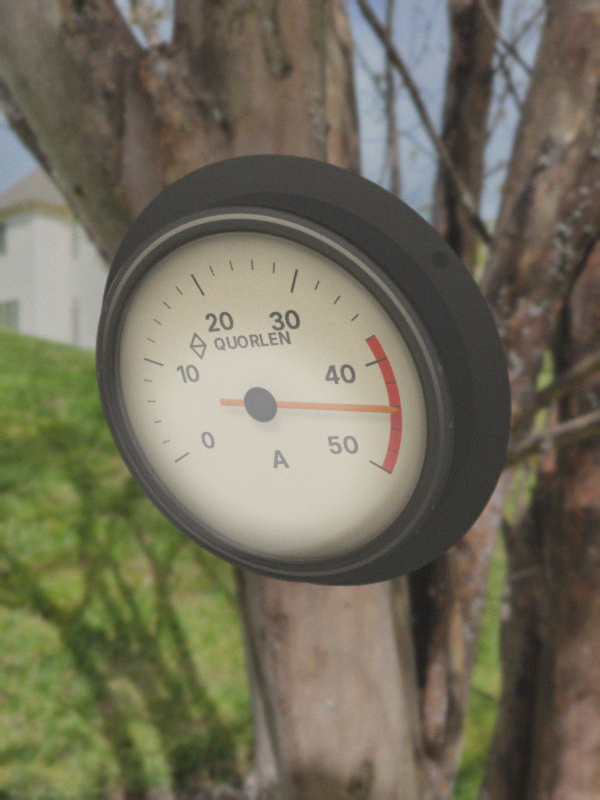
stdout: {"value": 44, "unit": "A"}
